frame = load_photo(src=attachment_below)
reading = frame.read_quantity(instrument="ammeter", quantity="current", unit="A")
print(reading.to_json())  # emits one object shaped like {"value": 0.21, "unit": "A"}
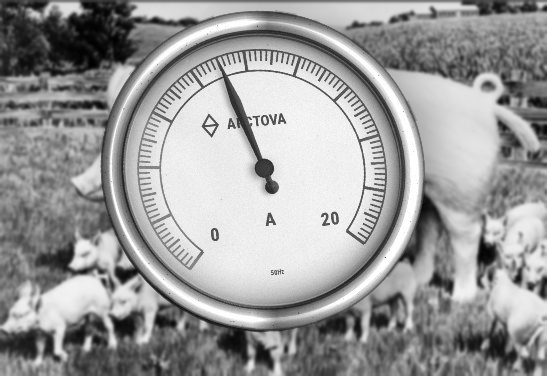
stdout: {"value": 9, "unit": "A"}
